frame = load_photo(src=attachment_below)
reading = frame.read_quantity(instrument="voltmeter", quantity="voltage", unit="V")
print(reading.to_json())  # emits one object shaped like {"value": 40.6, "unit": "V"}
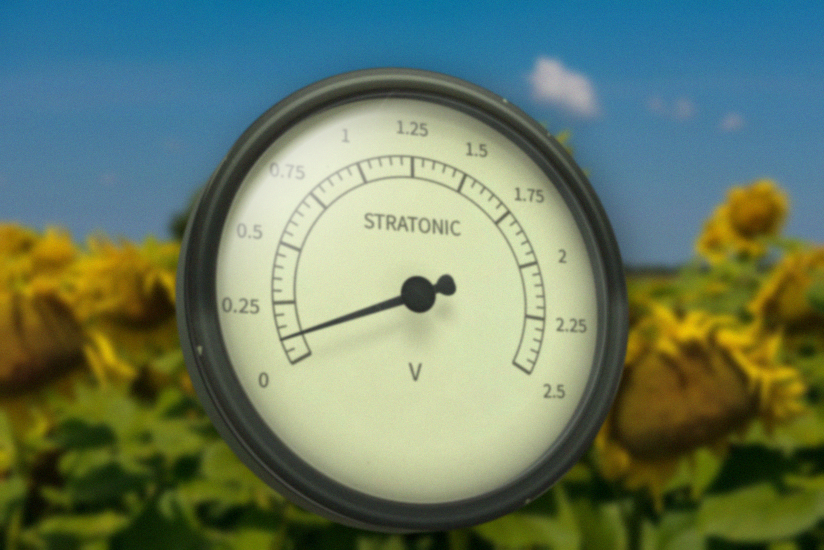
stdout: {"value": 0.1, "unit": "V"}
